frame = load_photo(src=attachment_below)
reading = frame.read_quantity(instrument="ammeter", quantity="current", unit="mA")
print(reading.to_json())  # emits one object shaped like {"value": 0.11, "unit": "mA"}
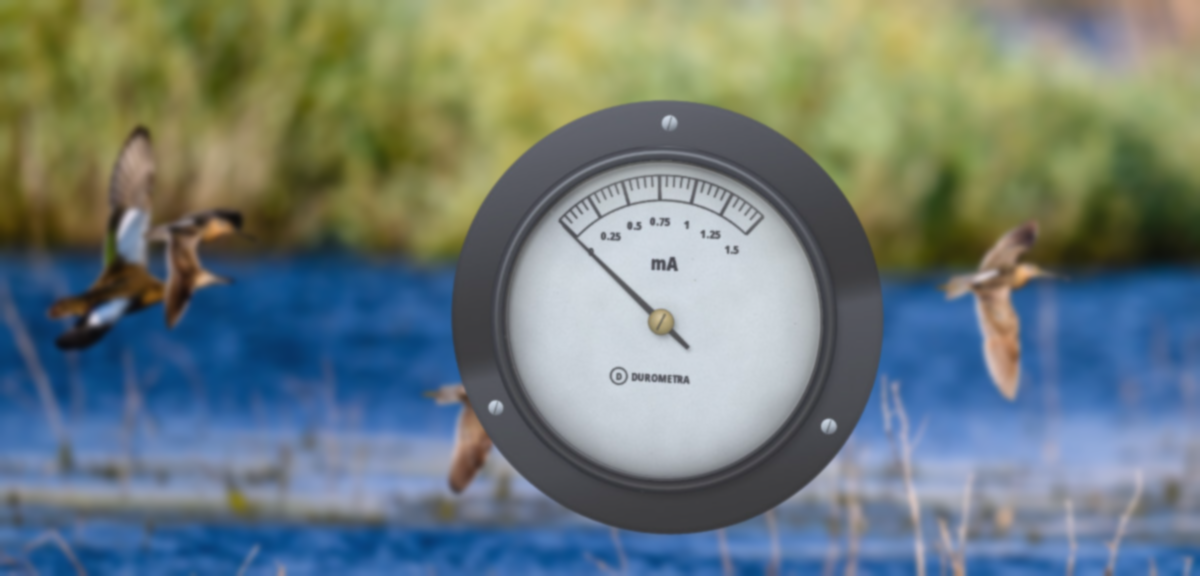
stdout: {"value": 0, "unit": "mA"}
